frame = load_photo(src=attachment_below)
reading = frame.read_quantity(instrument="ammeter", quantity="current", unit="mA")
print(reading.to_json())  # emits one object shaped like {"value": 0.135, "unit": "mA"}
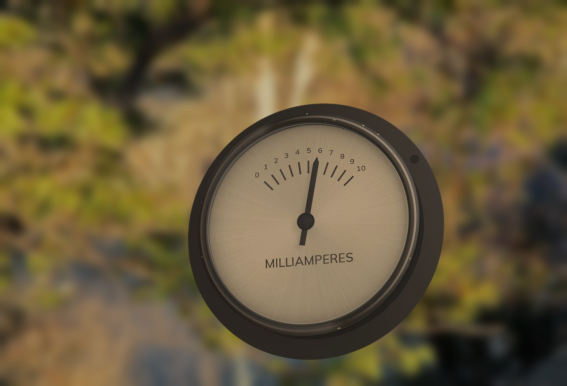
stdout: {"value": 6, "unit": "mA"}
